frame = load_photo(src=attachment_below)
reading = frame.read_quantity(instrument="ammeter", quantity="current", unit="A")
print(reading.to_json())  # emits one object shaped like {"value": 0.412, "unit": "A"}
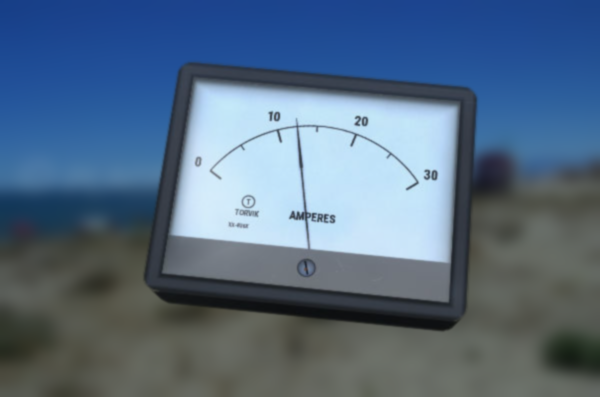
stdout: {"value": 12.5, "unit": "A"}
